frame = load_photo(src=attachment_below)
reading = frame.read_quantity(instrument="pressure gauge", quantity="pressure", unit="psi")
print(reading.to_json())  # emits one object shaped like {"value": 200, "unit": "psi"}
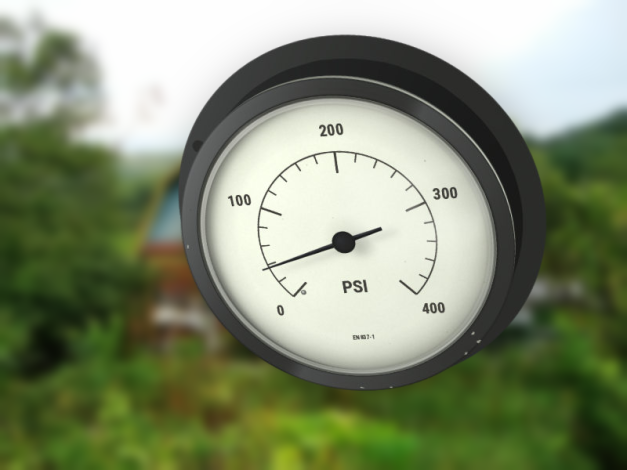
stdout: {"value": 40, "unit": "psi"}
